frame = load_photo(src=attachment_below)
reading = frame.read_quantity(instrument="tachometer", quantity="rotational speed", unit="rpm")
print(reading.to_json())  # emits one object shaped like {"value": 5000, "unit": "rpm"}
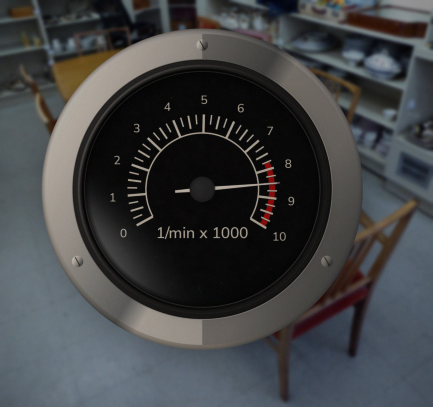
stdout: {"value": 8500, "unit": "rpm"}
